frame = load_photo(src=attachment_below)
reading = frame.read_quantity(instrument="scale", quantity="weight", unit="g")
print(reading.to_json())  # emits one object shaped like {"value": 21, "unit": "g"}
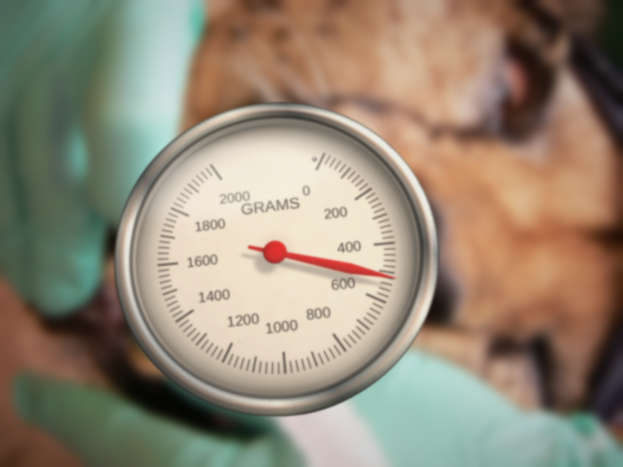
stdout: {"value": 520, "unit": "g"}
